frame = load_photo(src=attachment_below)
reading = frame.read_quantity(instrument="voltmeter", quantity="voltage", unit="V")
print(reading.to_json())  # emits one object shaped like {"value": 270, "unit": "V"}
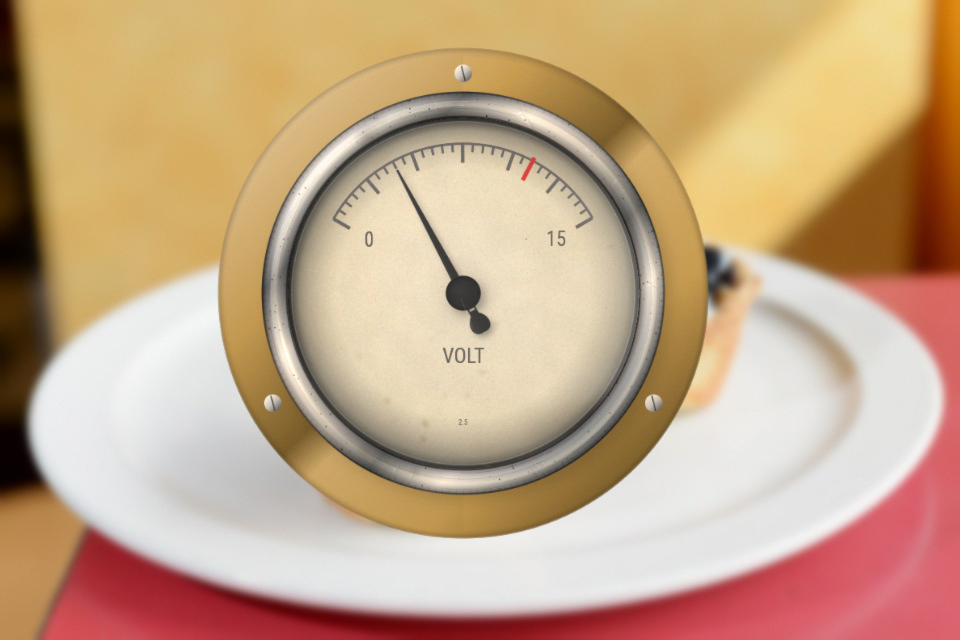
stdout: {"value": 4, "unit": "V"}
